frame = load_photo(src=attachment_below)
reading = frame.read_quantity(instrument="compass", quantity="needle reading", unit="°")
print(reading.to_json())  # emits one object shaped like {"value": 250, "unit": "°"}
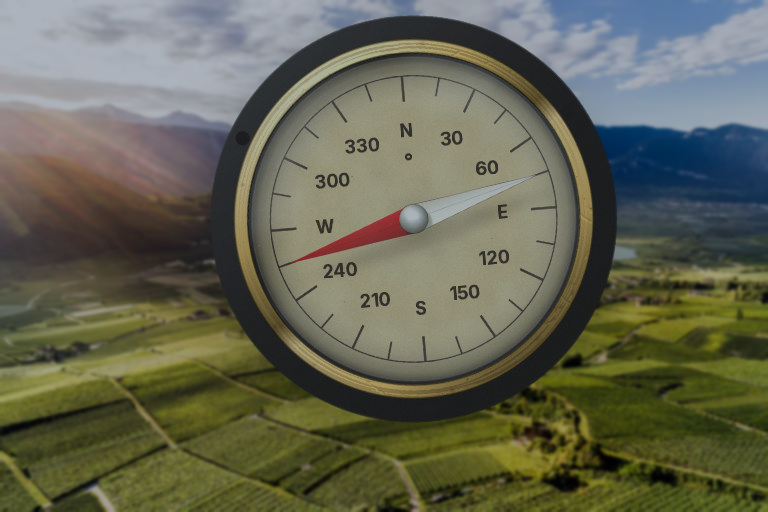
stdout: {"value": 255, "unit": "°"}
